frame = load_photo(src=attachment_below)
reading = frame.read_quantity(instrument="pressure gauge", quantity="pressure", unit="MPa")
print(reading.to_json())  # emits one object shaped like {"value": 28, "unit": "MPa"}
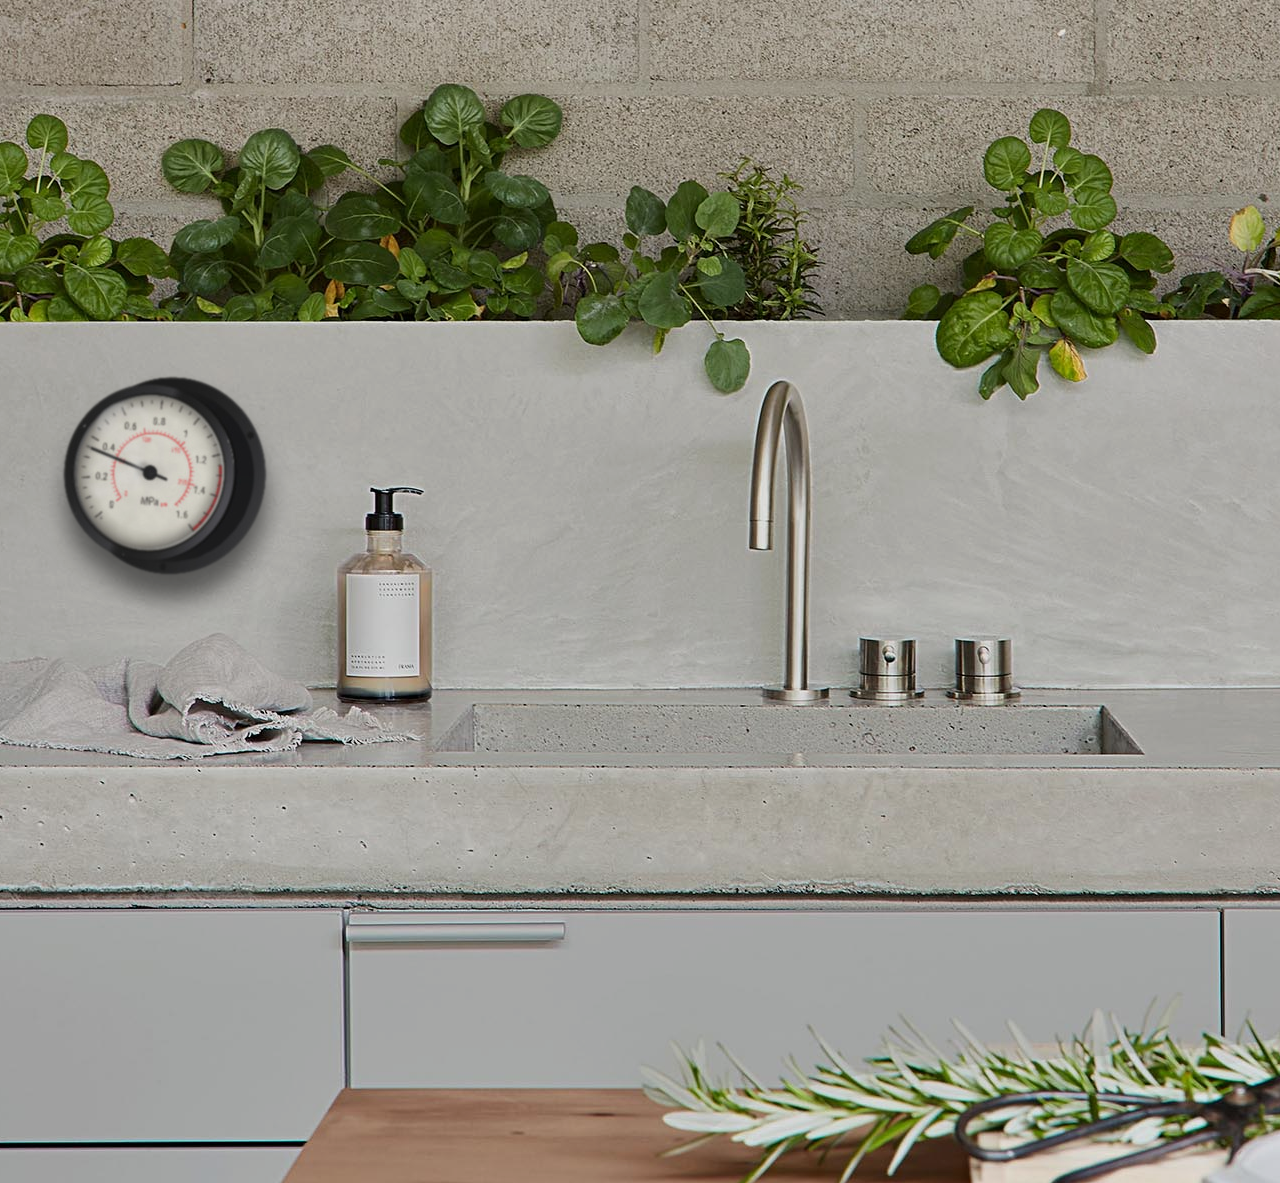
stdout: {"value": 0.35, "unit": "MPa"}
